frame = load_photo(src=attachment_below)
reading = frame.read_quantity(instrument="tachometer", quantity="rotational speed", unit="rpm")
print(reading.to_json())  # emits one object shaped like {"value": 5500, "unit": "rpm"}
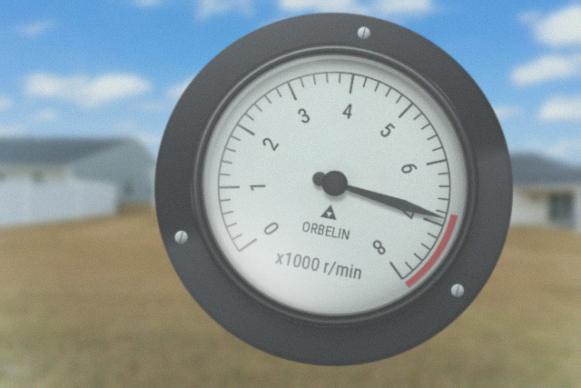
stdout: {"value": 6900, "unit": "rpm"}
